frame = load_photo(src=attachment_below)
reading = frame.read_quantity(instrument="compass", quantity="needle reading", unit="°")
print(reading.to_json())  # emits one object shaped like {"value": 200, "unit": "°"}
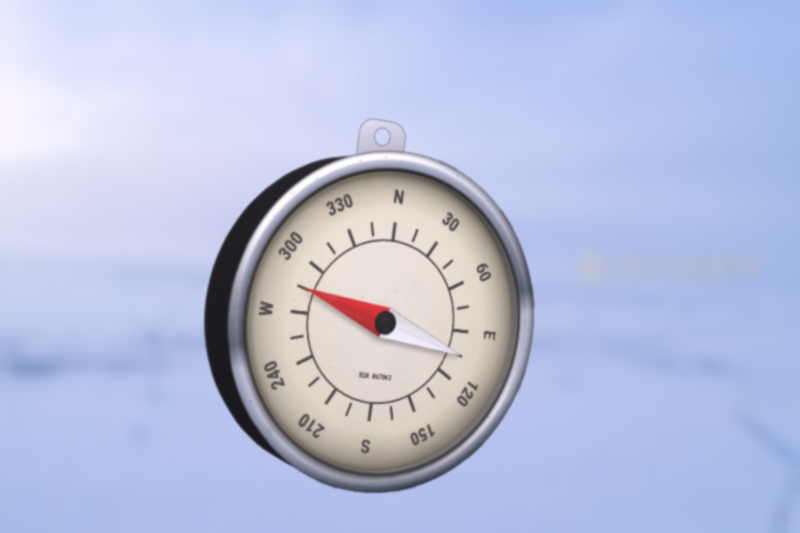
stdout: {"value": 285, "unit": "°"}
